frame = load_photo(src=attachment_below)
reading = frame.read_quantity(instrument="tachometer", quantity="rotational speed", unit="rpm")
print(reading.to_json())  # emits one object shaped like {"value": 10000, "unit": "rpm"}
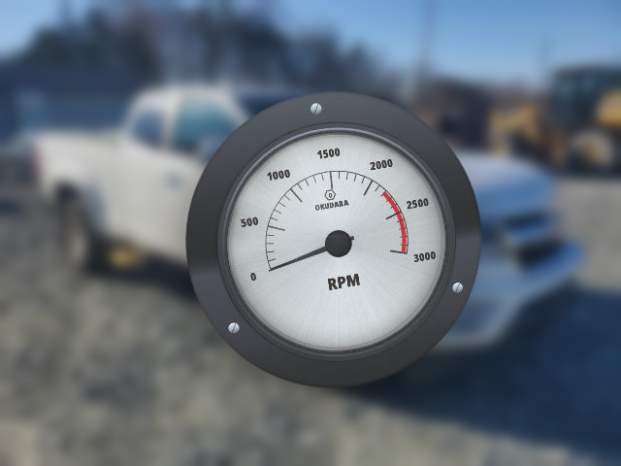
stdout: {"value": 0, "unit": "rpm"}
